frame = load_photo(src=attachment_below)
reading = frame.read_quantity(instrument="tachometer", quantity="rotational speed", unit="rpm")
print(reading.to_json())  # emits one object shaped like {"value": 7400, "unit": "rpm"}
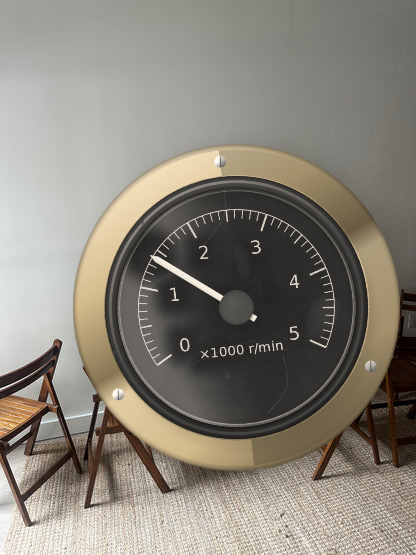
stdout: {"value": 1400, "unit": "rpm"}
